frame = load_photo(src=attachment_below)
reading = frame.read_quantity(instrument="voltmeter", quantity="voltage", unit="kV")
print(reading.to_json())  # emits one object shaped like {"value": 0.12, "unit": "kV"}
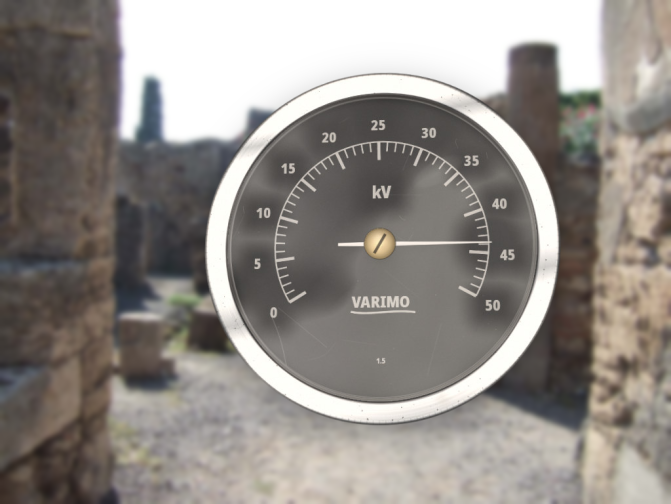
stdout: {"value": 44, "unit": "kV"}
